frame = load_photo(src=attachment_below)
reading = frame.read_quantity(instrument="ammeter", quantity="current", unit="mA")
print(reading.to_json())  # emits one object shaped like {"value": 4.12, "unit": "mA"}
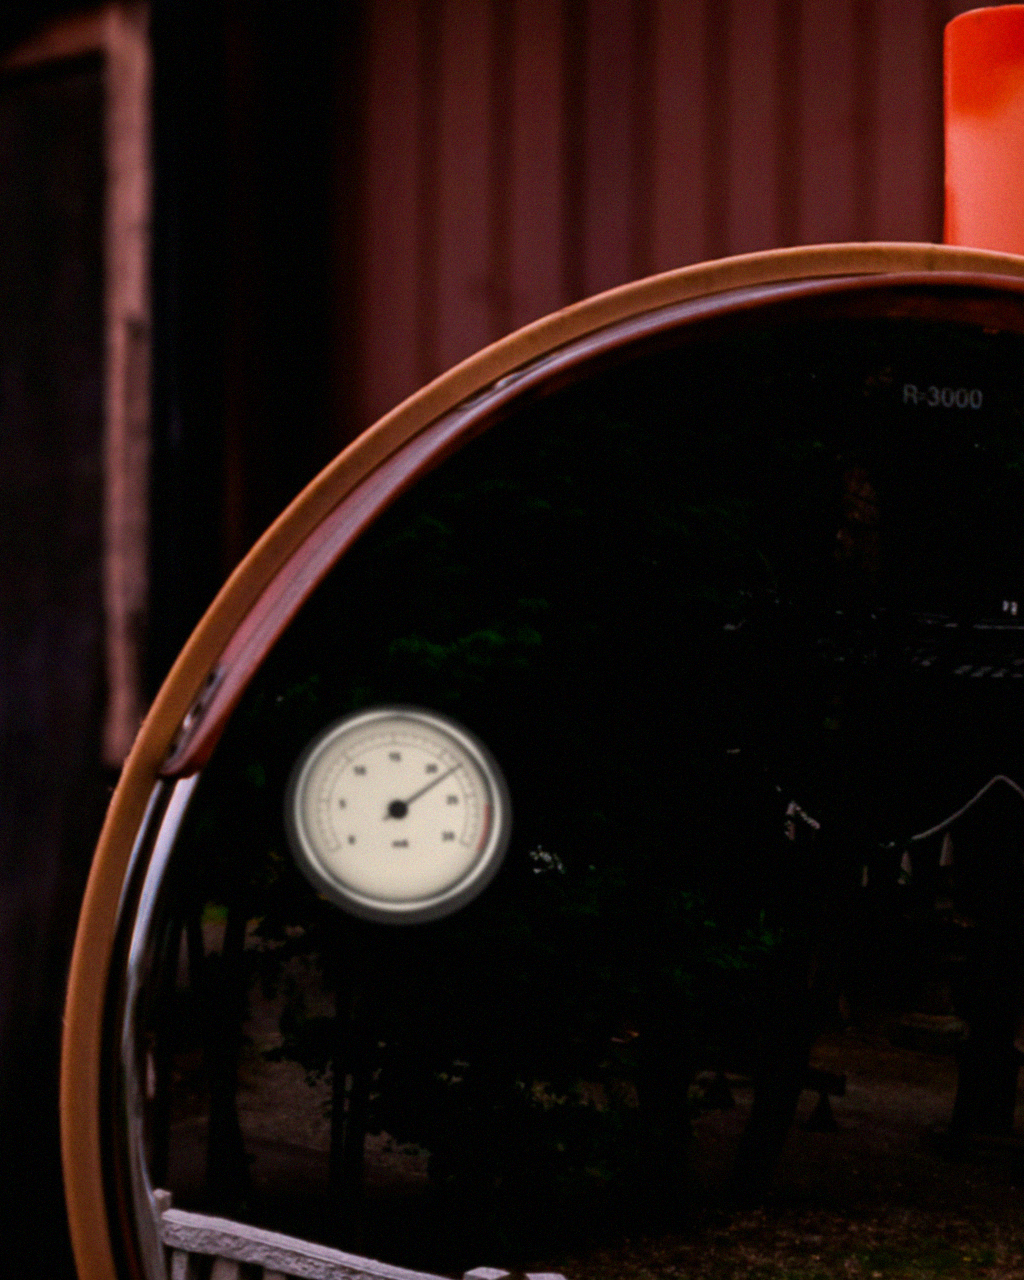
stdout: {"value": 22, "unit": "mA"}
